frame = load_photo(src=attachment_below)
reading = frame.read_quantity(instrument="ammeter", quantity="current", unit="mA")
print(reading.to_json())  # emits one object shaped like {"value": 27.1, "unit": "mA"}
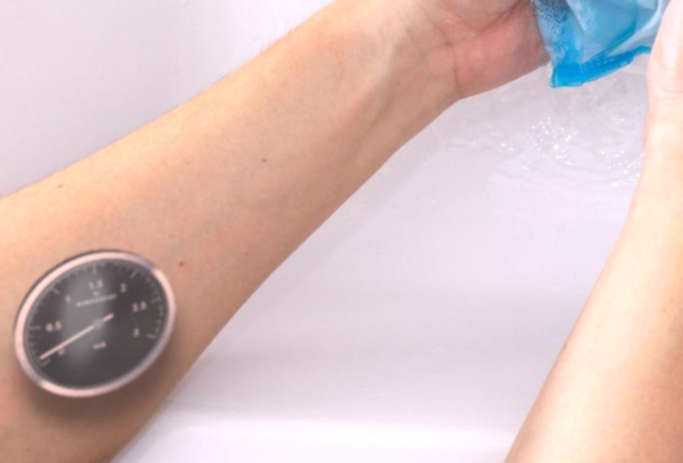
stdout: {"value": 0.1, "unit": "mA"}
